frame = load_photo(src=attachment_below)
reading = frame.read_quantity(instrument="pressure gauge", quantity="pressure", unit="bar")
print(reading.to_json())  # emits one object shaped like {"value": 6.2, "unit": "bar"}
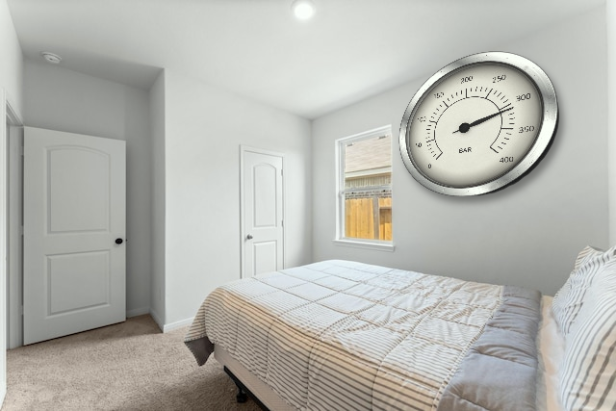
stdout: {"value": 310, "unit": "bar"}
